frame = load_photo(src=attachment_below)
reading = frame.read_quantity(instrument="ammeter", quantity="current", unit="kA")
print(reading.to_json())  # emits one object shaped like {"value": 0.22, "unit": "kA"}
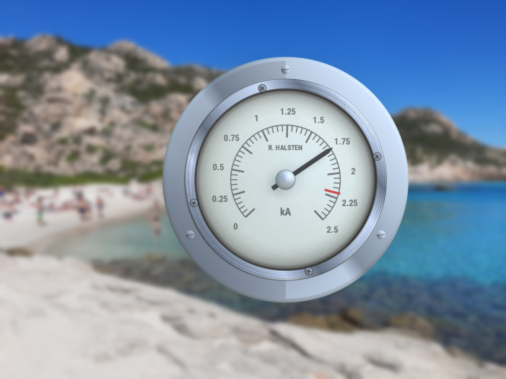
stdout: {"value": 1.75, "unit": "kA"}
